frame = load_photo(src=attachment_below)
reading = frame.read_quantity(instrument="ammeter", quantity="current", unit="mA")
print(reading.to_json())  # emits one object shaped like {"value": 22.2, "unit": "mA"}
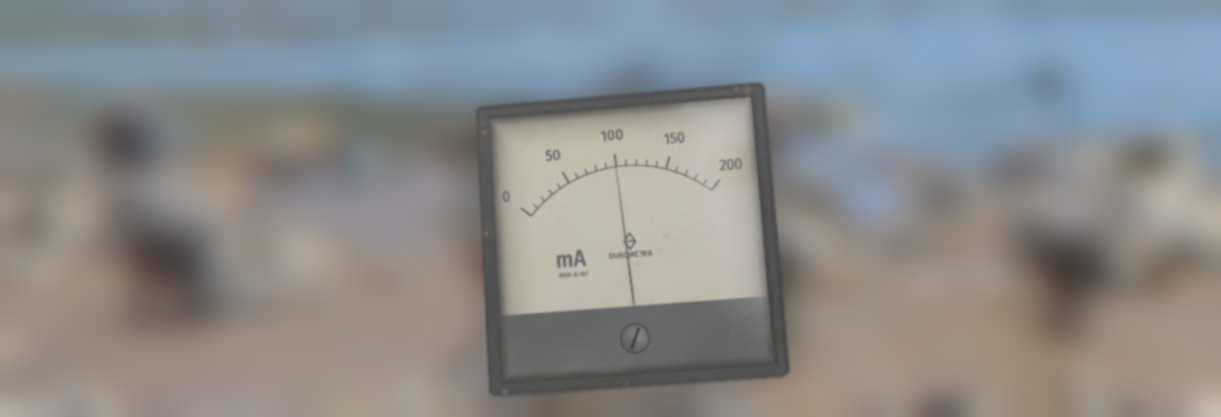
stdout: {"value": 100, "unit": "mA"}
